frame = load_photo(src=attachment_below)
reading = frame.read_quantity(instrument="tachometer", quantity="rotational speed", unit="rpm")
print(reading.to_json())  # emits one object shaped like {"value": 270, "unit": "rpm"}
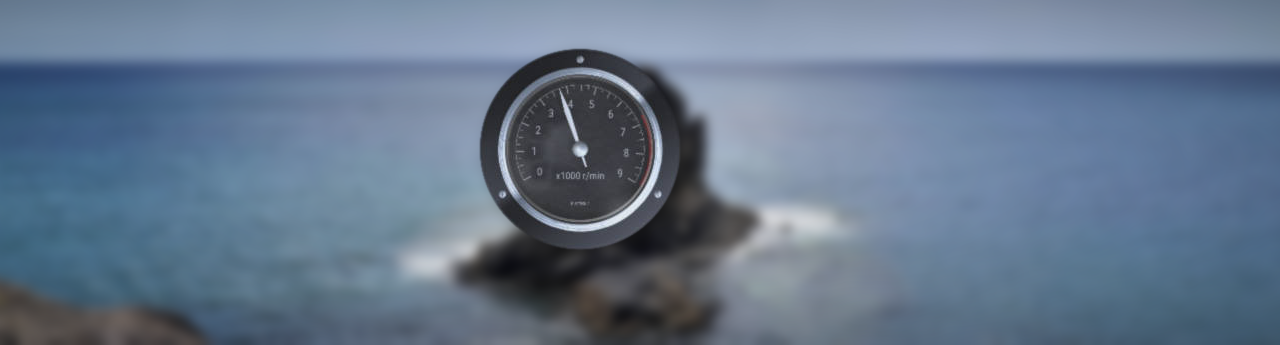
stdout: {"value": 3750, "unit": "rpm"}
